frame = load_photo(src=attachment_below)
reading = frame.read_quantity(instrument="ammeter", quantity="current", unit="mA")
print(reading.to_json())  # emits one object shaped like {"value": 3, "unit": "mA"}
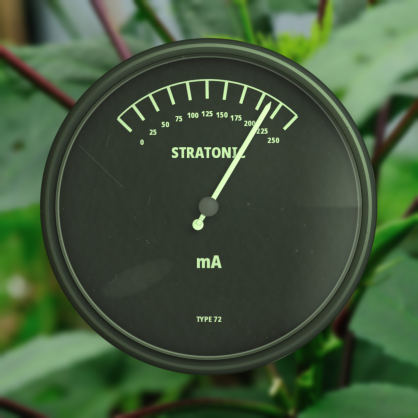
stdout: {"value": 212.5, "unit": "mA"}
